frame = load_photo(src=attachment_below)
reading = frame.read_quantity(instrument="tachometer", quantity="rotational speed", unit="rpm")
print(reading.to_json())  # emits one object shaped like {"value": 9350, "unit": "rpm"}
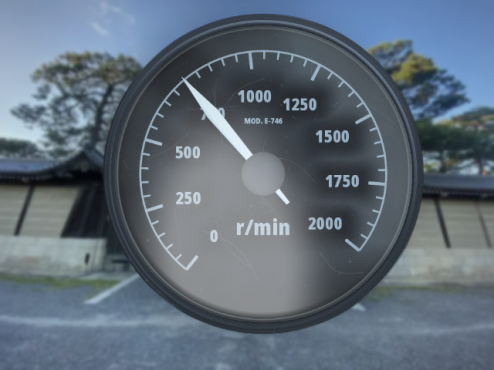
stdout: {"value": 750, "unit": "rpm"}
